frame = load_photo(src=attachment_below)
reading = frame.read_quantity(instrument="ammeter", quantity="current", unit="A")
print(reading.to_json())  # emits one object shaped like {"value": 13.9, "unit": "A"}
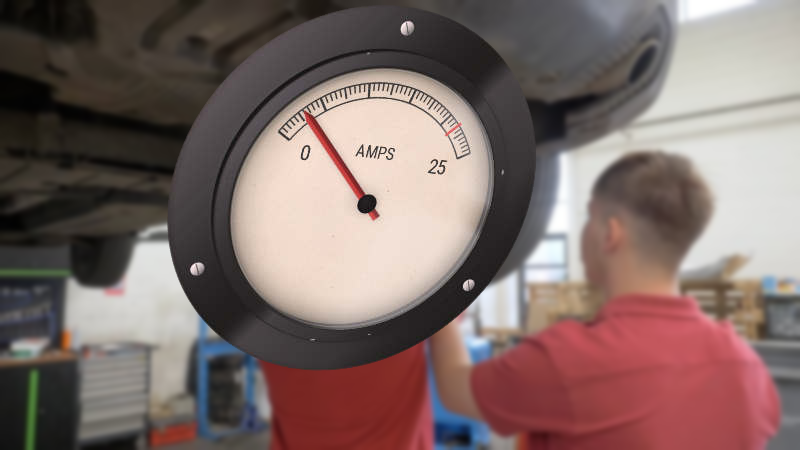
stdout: {"value": 3, "unit": "A"}
